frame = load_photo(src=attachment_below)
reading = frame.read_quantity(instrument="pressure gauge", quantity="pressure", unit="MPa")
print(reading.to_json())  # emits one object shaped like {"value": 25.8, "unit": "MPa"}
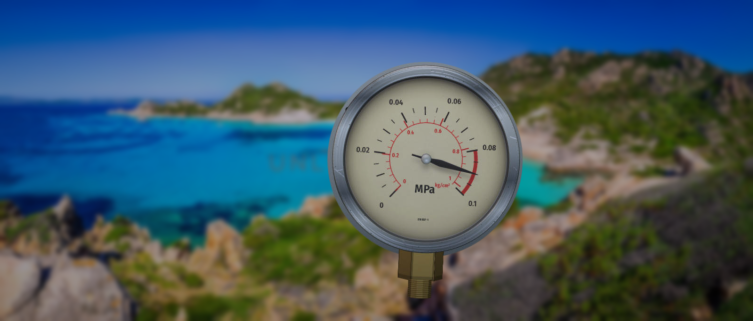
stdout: {"value": 0.09, "unit": "MPa"}
